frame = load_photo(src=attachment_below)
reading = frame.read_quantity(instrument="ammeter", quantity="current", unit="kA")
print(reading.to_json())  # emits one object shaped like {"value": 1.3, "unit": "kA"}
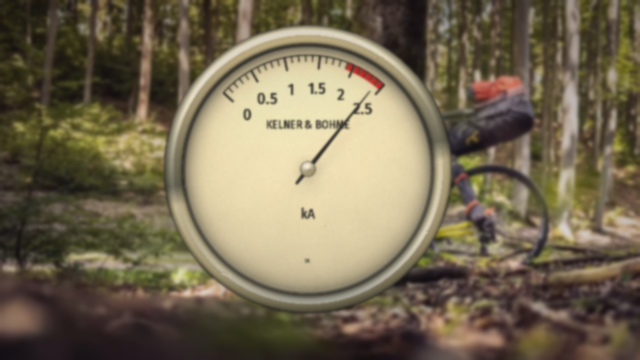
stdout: {"value": 2.4, "unit": "kA"}
